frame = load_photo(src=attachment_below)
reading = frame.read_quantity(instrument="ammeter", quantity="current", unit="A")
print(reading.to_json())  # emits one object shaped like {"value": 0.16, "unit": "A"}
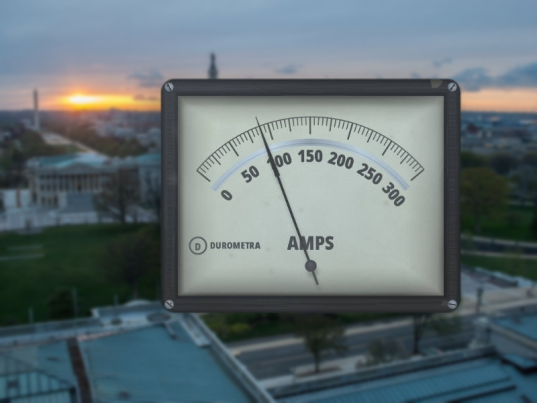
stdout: {"value": 90, "unit": "A"}
